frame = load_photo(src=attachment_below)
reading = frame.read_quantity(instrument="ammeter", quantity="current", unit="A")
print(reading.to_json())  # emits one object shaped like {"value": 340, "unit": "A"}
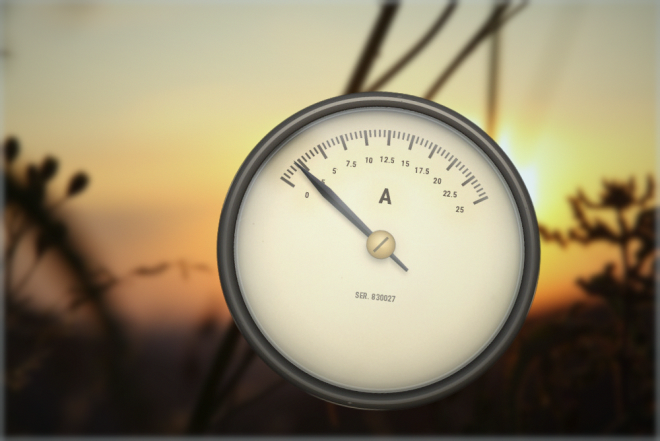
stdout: {"value": 2, "unit": "A"}
